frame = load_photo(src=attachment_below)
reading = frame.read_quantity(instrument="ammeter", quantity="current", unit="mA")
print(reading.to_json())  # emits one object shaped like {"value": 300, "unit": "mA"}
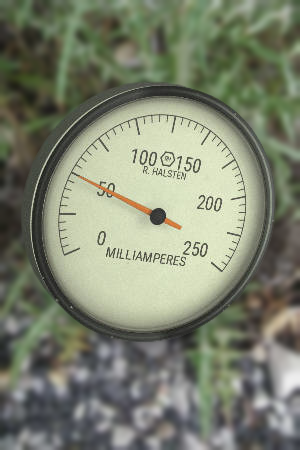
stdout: {"value": 50, "unit": "mA"}
